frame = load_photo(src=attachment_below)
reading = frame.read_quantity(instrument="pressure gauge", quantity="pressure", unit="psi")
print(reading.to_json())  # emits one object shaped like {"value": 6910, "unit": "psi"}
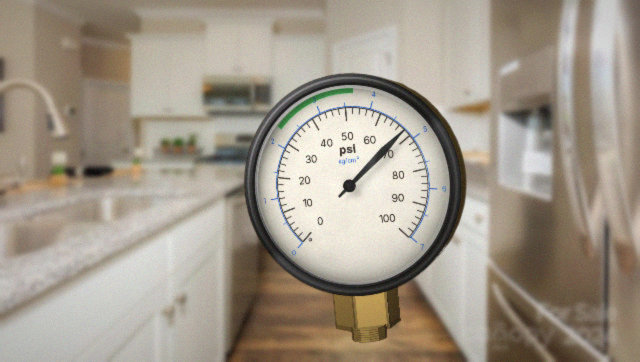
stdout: {"value": 68, "unit": "psi"}
